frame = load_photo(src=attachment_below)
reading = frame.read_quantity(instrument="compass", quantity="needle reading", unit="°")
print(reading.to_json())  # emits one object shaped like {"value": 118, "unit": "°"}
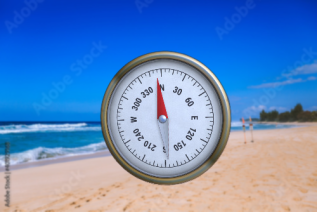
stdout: {"value": 355, "unit": "°"}
